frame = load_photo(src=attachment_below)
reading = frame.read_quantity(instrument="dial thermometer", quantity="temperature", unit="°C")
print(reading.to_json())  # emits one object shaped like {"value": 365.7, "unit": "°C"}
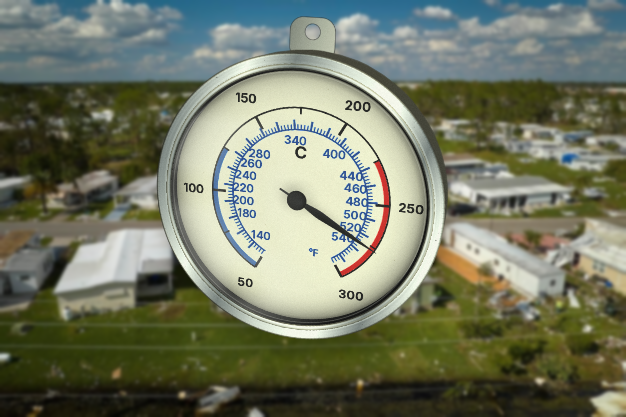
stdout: {"value": 275, "unit": "°C"}
